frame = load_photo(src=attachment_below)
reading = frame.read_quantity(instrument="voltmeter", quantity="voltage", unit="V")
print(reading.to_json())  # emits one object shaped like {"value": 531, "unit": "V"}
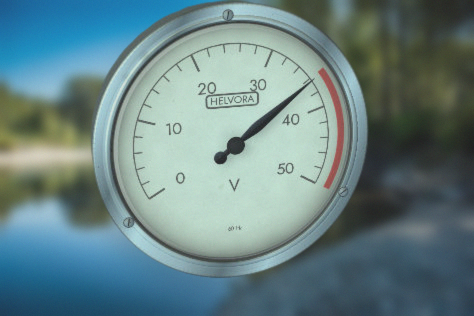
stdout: {"value": 36, "unit": "V"}
